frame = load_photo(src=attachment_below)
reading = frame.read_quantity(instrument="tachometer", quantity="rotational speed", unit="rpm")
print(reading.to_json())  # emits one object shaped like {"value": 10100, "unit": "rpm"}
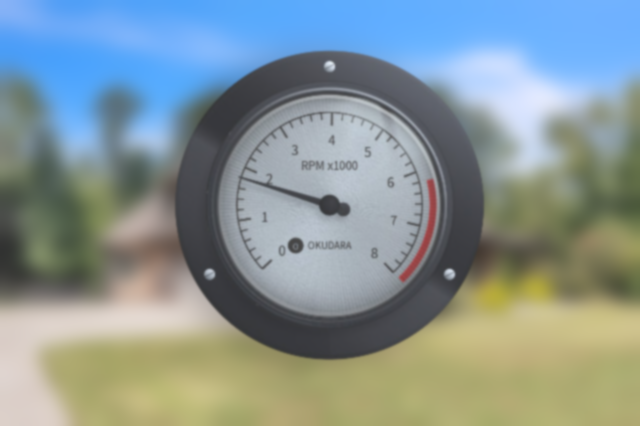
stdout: {"value": 1800, "unit": "rpm"}
